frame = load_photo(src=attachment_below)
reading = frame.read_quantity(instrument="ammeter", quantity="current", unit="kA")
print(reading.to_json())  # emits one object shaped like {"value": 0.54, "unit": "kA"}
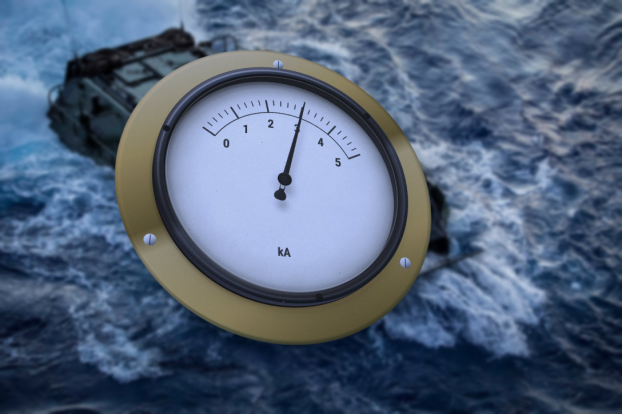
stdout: {"value": 3, "unit": "kA"}
